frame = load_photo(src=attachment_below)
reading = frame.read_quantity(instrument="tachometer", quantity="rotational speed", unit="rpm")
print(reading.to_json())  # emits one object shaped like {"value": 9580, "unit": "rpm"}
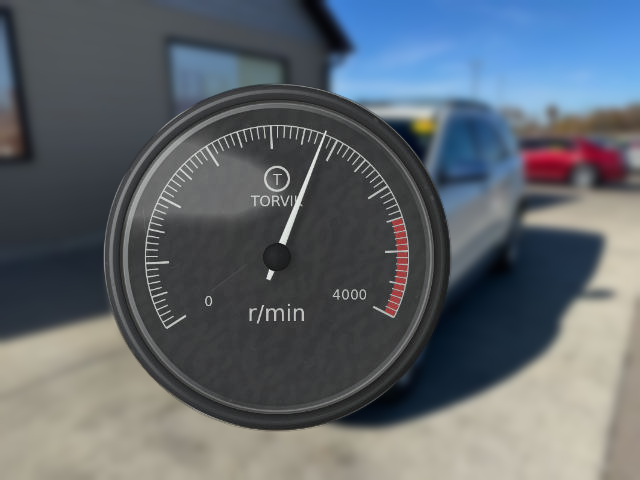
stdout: {"value": 2400, "unit": "rpm"}
